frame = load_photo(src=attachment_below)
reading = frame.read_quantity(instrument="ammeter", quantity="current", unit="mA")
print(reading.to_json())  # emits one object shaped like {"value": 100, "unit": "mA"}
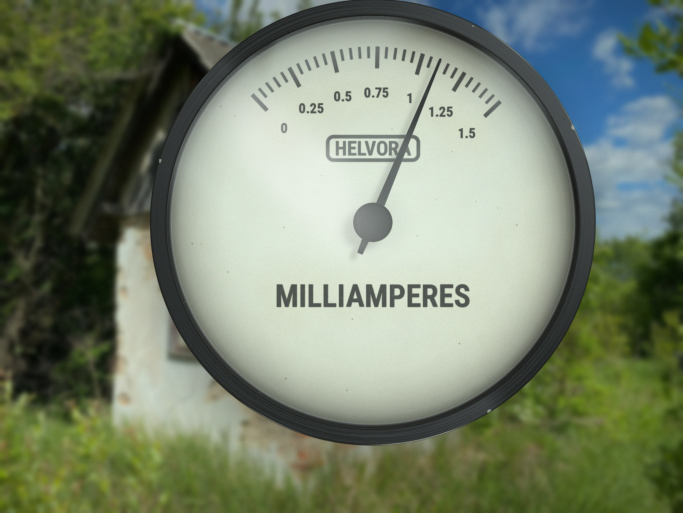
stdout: {"value": 1.1, "unit": "mA"}
